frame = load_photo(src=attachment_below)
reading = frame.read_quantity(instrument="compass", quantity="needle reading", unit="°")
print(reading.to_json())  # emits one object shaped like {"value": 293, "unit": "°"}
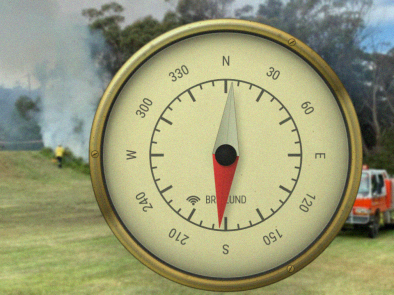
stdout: {"value": 185, "unit": "°"}
